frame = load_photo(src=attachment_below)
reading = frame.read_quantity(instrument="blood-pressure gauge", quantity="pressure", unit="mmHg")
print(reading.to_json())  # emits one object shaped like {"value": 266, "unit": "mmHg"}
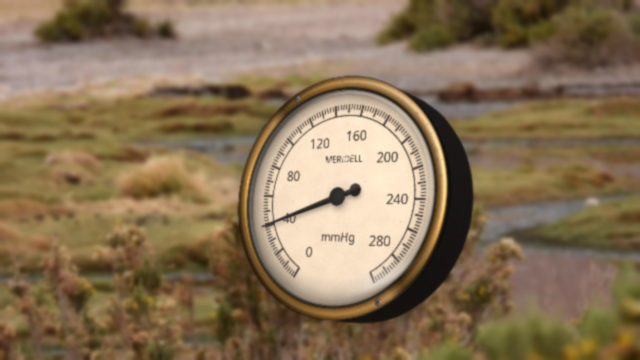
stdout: {"value": 40, "unit": "mmHg"}
